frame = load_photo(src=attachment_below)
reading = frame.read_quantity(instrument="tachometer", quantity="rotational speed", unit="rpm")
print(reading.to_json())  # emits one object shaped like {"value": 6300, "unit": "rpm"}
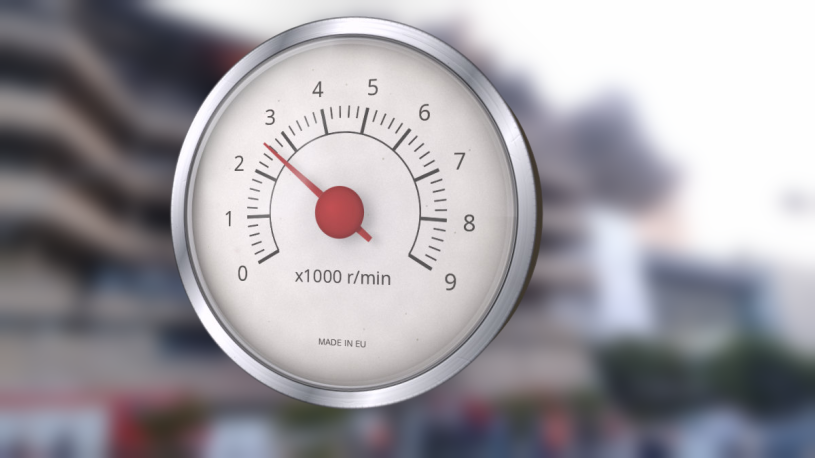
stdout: {"value": 2600, "unit": "rpm"}
